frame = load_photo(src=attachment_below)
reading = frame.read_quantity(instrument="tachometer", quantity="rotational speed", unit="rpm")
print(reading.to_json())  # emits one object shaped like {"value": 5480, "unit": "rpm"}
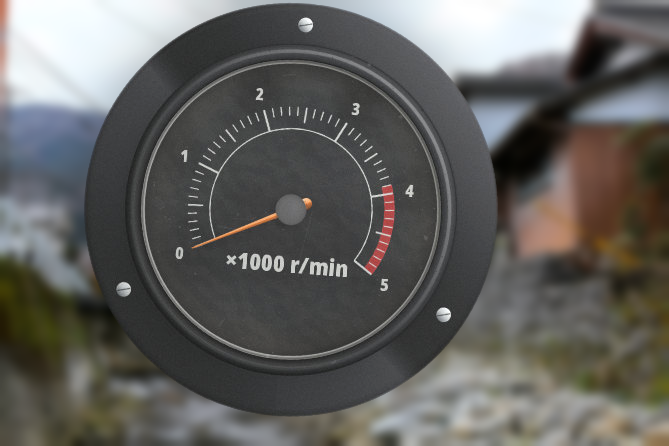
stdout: {"value": 0, "unit": "rpm"}
